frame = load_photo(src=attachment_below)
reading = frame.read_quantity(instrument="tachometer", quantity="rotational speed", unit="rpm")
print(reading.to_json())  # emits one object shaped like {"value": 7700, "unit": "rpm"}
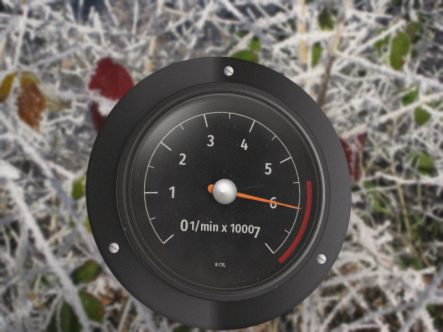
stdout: {"value": 6000, "unit": "rpm"}
